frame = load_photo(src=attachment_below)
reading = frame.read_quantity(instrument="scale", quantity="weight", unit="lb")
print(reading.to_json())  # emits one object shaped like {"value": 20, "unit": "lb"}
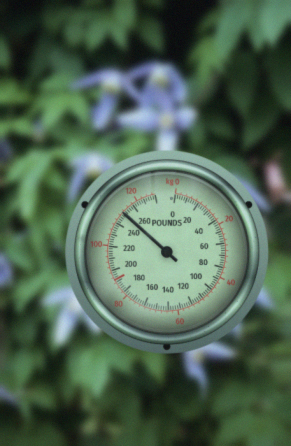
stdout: {"value": 250, "unit": "lb"}
